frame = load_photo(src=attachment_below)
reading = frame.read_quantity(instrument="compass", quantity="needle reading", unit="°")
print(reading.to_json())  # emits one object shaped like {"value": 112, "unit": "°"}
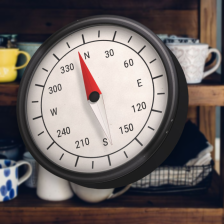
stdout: {"value": 352.5, "unit": "°"}
